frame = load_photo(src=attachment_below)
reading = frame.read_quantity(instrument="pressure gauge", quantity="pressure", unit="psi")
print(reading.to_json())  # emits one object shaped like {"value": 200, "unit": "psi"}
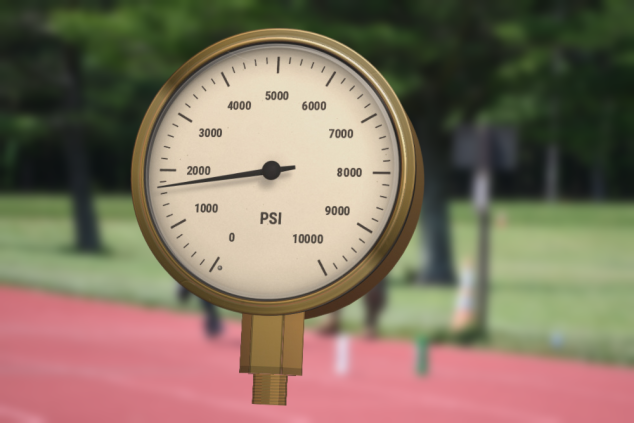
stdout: {"value": 1700, "unit": "psi"}
